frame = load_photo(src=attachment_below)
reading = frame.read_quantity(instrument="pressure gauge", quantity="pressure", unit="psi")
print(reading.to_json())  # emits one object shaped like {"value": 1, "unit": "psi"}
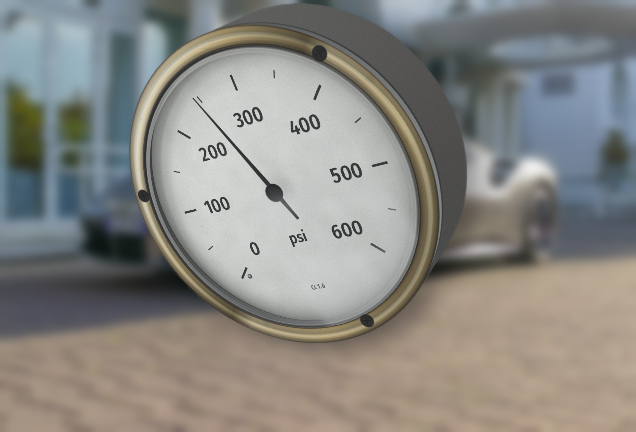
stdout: {"value": 250, "unit": "psi"}
